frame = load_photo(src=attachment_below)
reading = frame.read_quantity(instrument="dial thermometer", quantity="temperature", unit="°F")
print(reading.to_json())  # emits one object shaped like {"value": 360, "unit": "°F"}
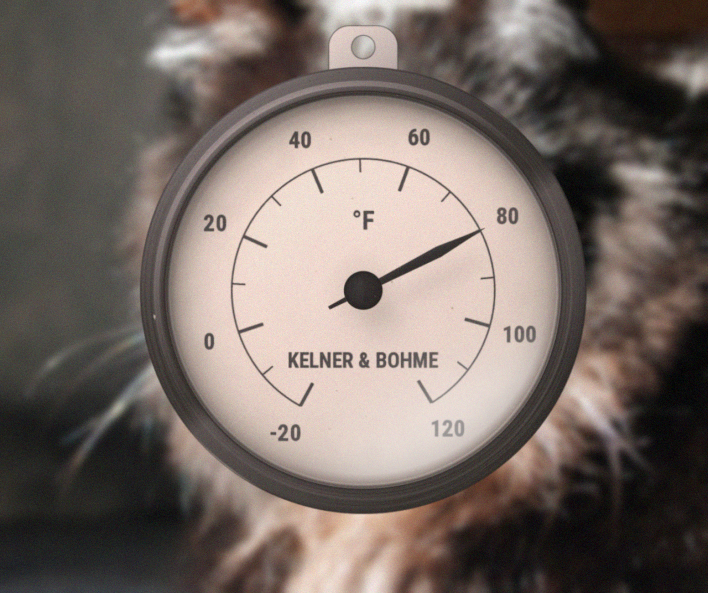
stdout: {"value": 80, "unit": "°F"}
